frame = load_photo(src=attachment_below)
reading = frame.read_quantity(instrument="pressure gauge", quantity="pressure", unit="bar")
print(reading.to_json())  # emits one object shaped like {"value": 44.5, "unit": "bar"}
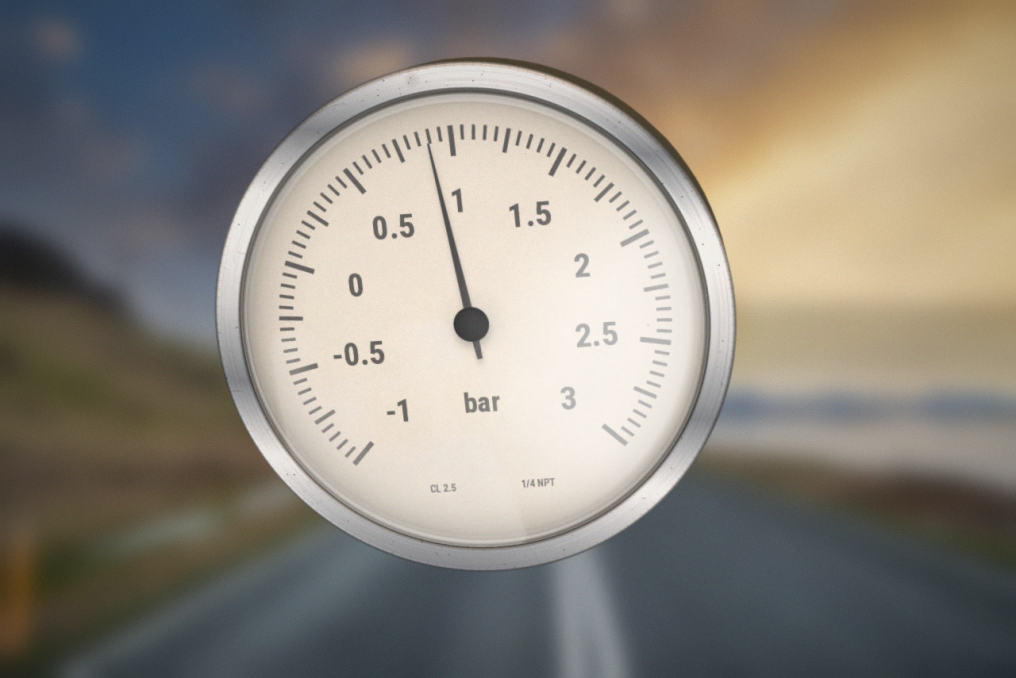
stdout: {"value": 0.9, "unit": "bar"}
